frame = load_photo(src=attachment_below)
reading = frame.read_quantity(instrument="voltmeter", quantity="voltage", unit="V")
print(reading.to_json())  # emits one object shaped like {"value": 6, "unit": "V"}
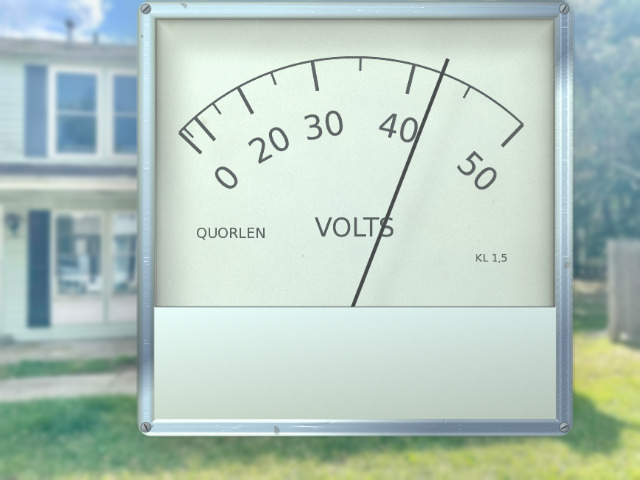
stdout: {"value": 42.5, "unit": "V"}
